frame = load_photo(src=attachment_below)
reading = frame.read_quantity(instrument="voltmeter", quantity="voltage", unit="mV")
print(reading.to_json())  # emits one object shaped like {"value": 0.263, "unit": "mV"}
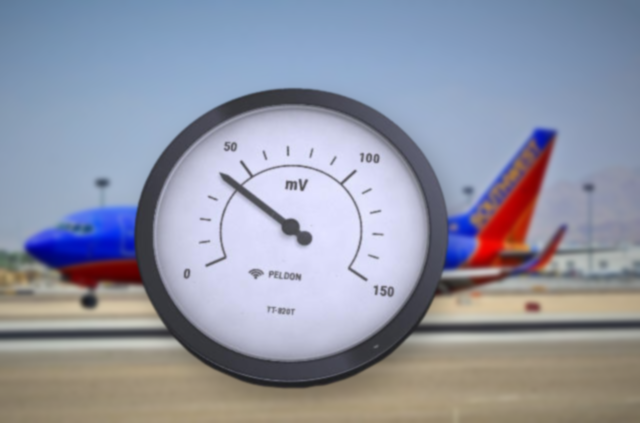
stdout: {"value": 40, "unit": "mV"}
